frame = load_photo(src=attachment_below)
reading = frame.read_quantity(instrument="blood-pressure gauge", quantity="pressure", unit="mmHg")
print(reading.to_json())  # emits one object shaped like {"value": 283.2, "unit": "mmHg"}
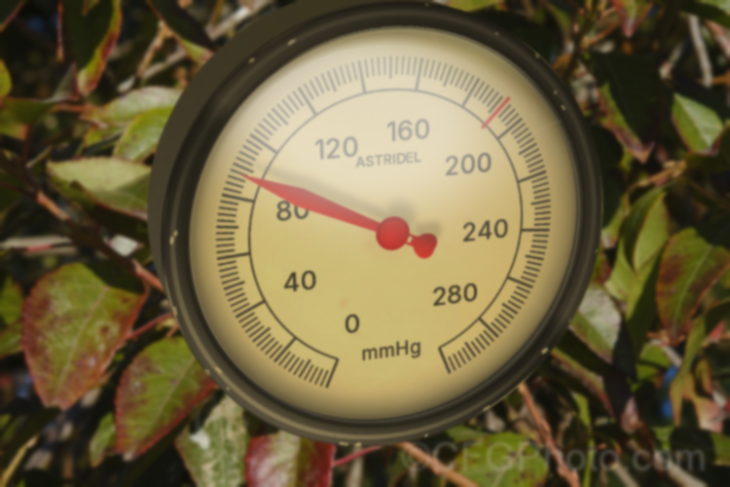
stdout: {"value": 88, "unit": "mmHg"}
